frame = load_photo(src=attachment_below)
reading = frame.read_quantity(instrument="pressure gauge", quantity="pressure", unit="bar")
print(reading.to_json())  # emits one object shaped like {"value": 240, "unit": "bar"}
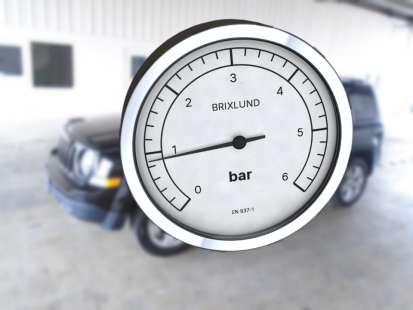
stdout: {"value": 0.9, "unit": "bar"}
